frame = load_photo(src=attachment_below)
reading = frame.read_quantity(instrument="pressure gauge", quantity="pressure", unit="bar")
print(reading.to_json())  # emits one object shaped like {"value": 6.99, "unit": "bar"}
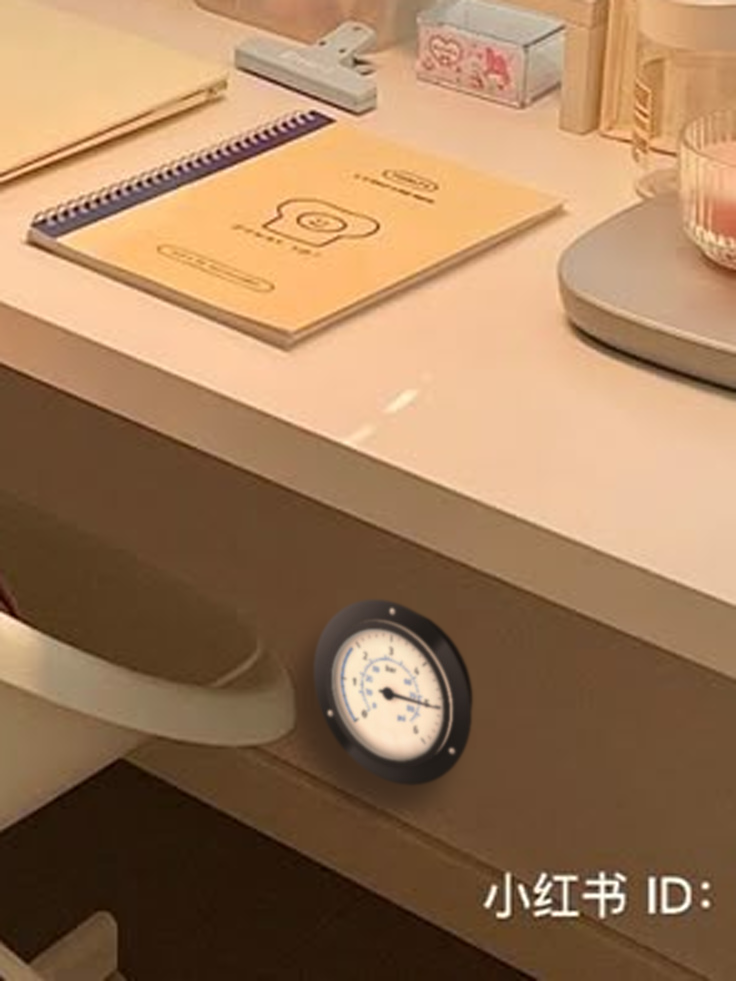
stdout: {"value": 5, "unit": "bar"}
